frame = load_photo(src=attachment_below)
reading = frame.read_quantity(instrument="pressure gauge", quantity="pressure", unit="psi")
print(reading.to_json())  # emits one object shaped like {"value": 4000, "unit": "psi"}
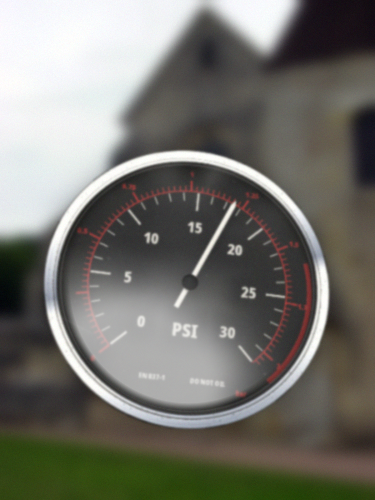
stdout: {"value": 17.5, "unit": "psi"}
